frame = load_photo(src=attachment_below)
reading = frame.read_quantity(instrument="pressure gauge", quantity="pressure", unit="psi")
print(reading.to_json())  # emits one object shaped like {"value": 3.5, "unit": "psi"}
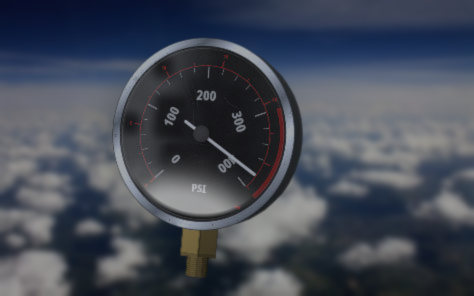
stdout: {"value": 380, "unit": "psi"}
